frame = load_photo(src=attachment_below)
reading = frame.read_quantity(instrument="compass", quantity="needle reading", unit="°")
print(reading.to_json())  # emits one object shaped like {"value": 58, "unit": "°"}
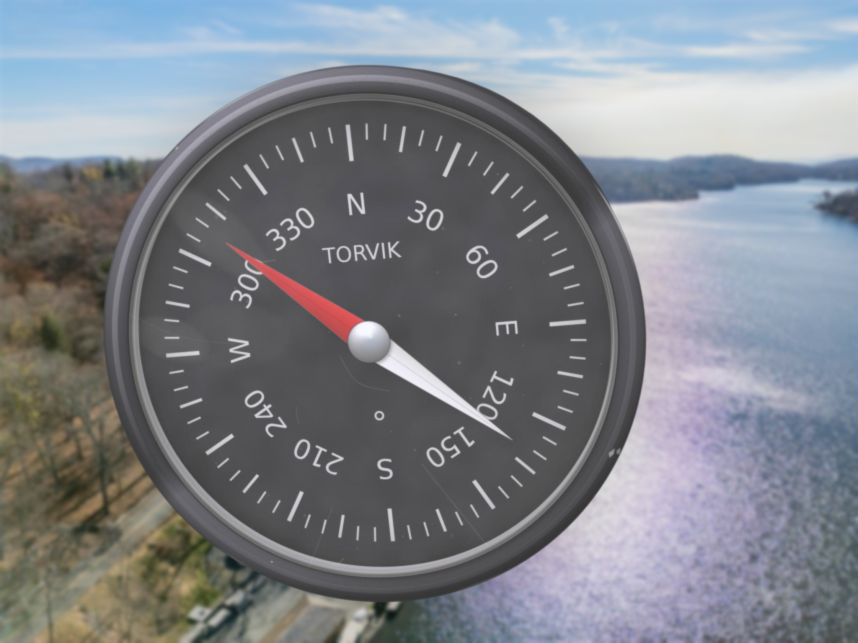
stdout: {"value": 310, "unit": "°"}
